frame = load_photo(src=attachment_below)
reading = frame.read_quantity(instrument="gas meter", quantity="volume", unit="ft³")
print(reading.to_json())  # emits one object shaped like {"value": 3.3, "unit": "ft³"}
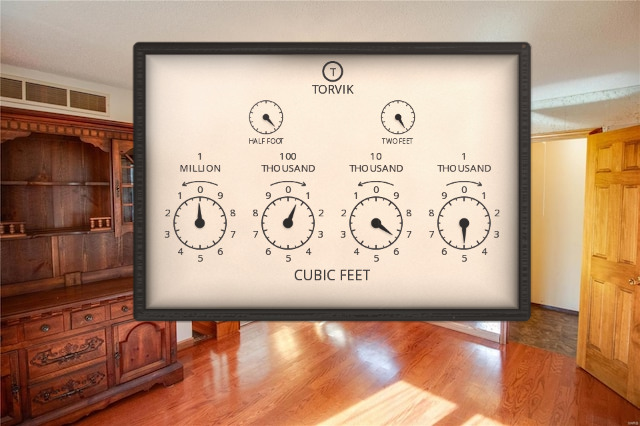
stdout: {"value": 6500, "unit": "ft³"}
